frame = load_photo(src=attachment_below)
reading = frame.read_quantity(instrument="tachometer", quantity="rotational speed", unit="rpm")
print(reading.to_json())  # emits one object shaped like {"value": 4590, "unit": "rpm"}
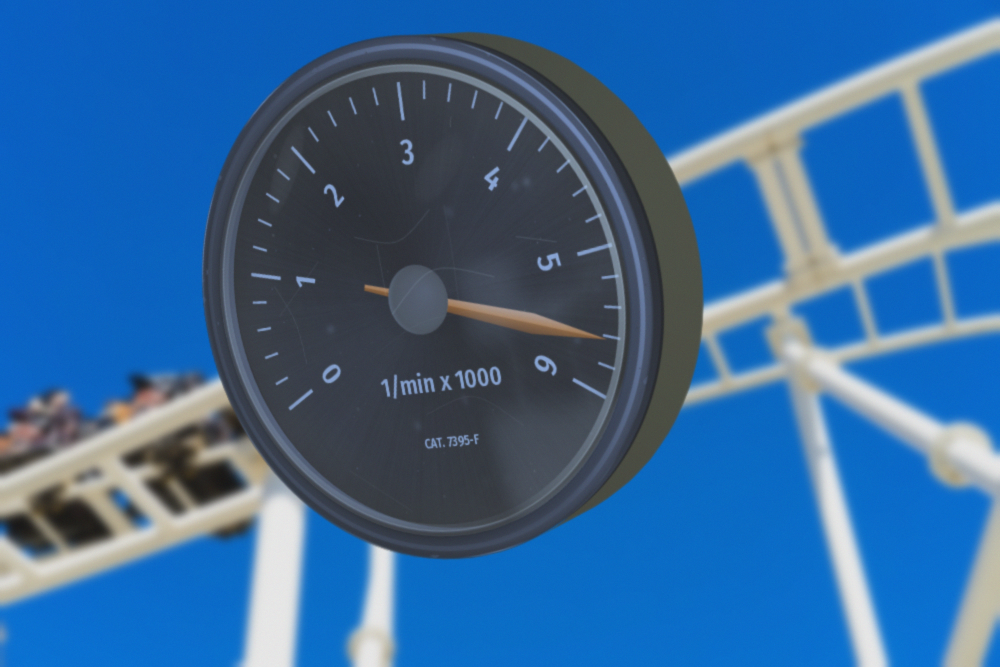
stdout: {"value": 5600, "unit": "rpm"}
